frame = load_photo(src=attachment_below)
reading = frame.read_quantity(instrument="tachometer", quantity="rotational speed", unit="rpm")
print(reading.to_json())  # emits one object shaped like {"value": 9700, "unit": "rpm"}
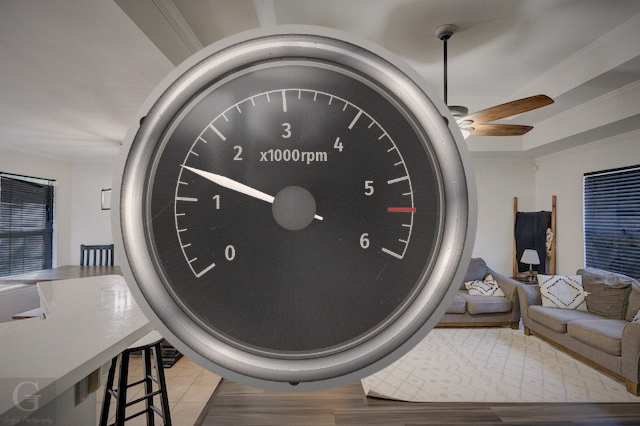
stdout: {"value": 1400, "unit": "rpm"}
